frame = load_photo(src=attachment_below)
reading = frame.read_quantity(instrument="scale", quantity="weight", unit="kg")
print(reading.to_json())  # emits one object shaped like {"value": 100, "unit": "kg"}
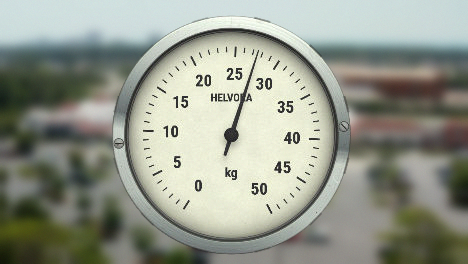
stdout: {"value": 27.5, "unit": "kg"}
